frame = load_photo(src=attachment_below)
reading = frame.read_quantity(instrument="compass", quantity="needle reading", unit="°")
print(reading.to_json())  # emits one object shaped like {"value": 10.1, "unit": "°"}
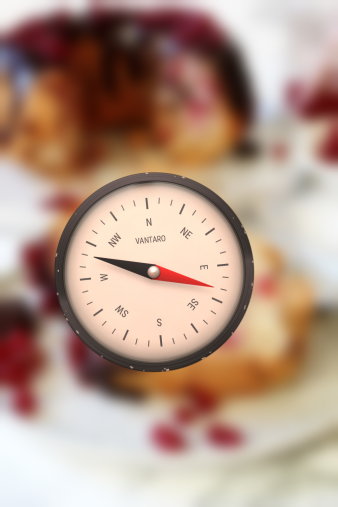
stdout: {"value": 110, "unit": "°"}
